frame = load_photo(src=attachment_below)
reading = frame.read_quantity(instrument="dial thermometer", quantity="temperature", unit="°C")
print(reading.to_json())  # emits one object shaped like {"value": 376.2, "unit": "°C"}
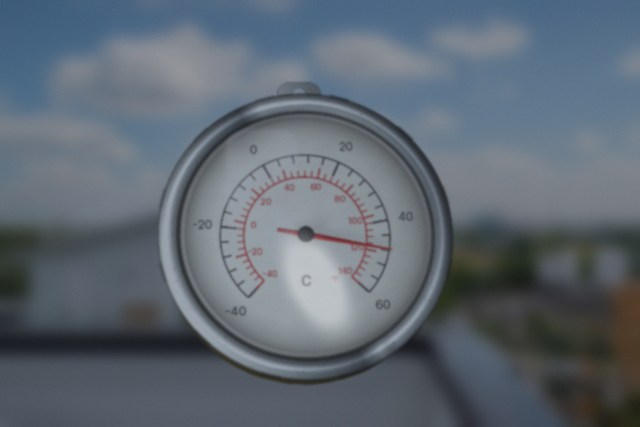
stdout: {"value": 48, "unit": "°C"}
